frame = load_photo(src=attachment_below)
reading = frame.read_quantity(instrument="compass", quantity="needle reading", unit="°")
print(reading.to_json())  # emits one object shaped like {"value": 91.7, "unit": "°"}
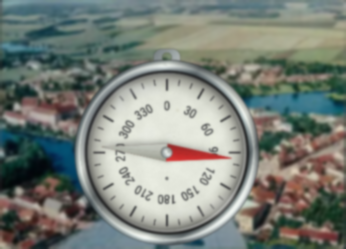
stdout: {"value": 95, "unit": "°"}
